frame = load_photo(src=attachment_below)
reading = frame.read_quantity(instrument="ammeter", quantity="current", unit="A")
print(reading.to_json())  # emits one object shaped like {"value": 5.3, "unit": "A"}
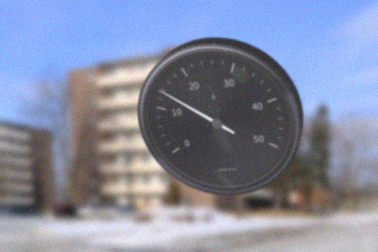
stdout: {"value": 14, "unit": "A"}
